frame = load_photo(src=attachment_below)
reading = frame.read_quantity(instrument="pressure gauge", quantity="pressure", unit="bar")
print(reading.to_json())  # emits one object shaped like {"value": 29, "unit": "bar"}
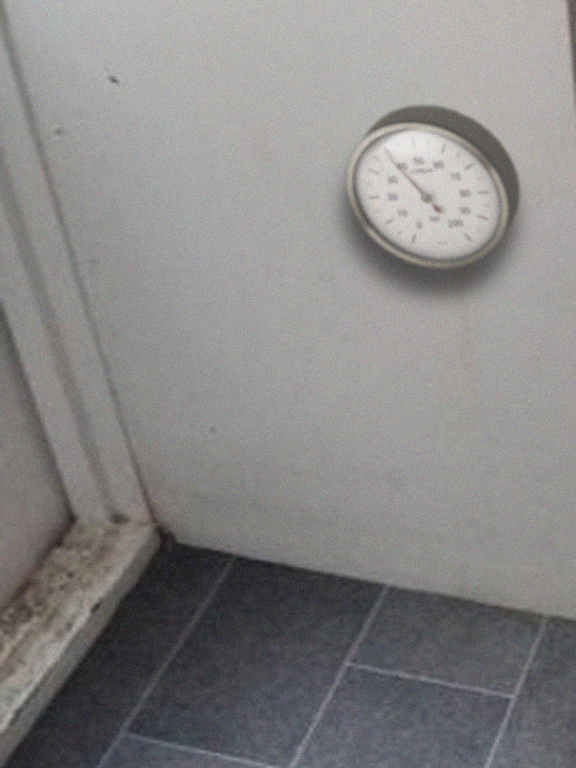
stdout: {"value": 40, "unit": "bar"}
